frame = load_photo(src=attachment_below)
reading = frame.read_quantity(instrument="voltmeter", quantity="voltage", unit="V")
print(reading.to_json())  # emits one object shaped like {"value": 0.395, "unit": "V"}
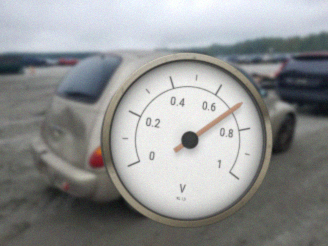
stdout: {"value": 0.7, "unit": "V"}
